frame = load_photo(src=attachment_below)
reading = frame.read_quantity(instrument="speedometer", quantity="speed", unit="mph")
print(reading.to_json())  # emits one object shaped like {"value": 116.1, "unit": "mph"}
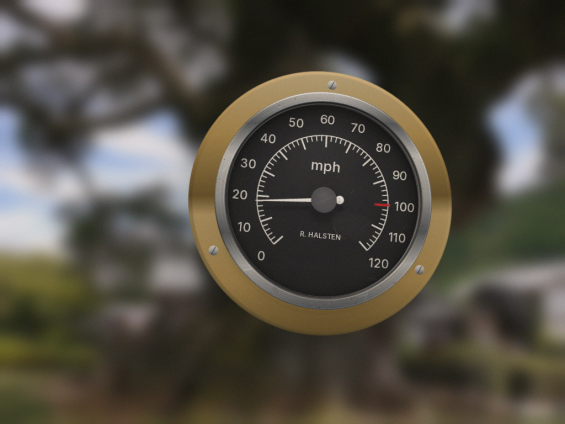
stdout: {"value": 18, "unit": "mph"}
